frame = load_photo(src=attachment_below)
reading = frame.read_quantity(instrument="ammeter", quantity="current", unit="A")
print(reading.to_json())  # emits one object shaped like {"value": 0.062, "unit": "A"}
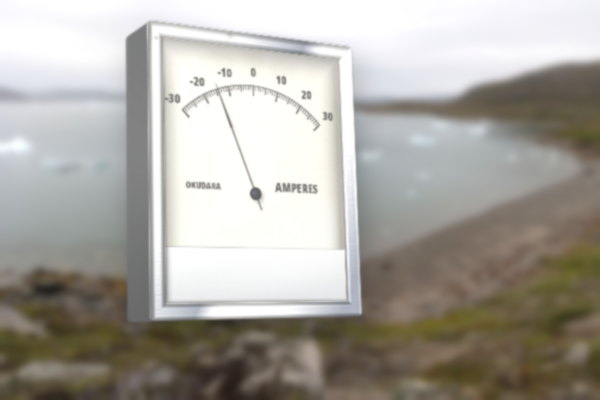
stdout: {"value": -15, "unit": "A"}
